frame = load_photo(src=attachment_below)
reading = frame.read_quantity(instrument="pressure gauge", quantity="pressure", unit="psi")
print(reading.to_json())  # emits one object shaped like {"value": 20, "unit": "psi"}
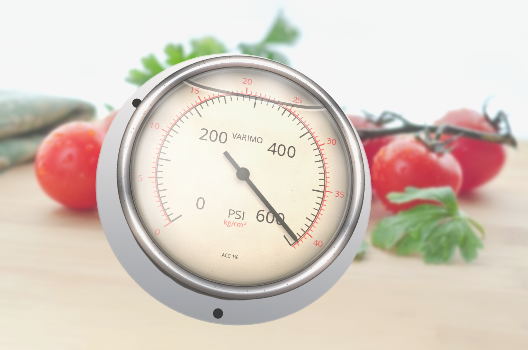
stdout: {"value": 590, "unit": "psi"}
